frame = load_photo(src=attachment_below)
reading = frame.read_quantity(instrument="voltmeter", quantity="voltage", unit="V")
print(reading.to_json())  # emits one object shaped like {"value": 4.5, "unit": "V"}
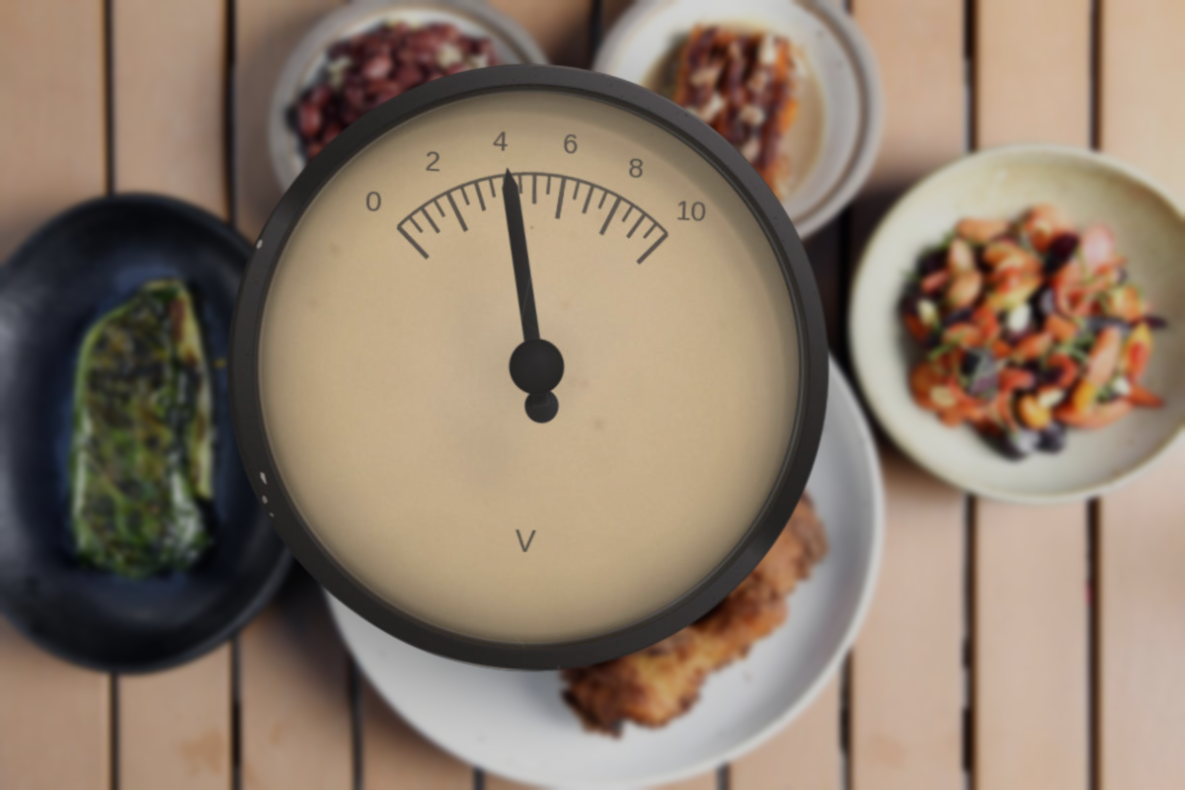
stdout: {"value": 4, "unit": "V"}
